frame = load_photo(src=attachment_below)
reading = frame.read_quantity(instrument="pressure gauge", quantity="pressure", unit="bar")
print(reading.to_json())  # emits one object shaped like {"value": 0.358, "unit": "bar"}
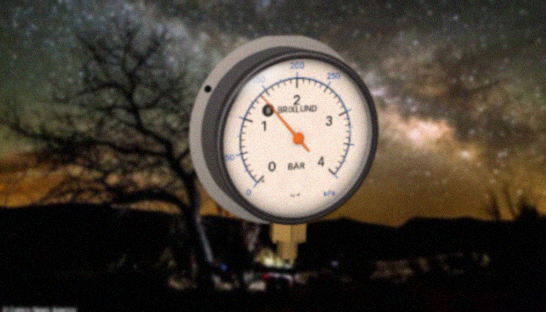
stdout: {"value": 1.4, "unit": "bar"}
